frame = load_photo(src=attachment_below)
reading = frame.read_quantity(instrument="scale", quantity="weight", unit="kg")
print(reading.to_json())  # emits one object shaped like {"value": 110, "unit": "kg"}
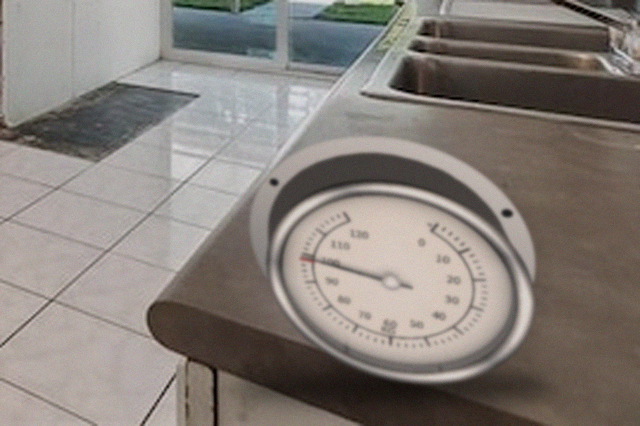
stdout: {"value": 100, "unit": "kg"}
